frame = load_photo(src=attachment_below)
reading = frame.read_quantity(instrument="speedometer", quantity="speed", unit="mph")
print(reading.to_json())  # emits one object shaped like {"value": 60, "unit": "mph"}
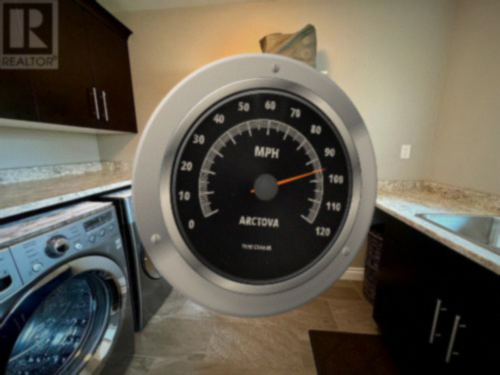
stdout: {"value": 95, "unit": "mph"}
